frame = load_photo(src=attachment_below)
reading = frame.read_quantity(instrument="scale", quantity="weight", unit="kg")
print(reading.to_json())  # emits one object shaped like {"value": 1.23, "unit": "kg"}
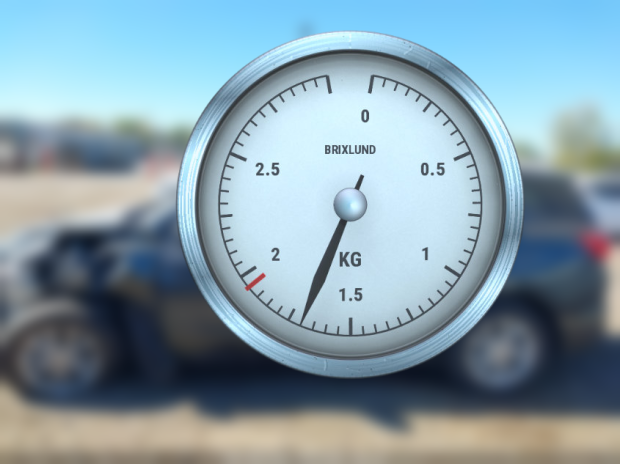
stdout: {"value": 1.7, "unit": "kg"}
